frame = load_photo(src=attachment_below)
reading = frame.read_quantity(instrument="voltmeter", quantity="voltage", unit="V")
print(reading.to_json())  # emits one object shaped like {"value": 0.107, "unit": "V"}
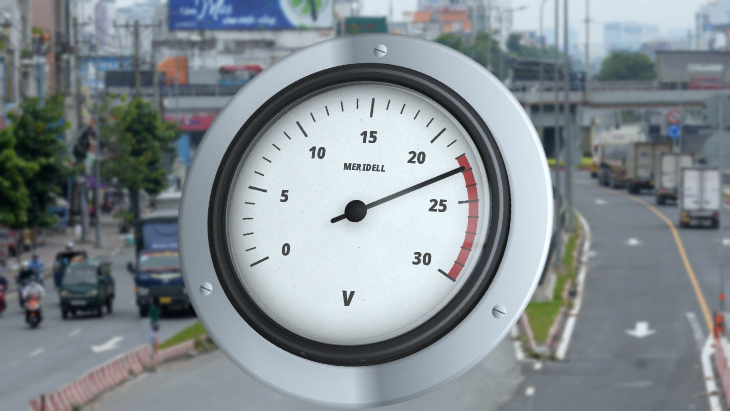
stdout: {"value": 23, "unit": "V"}
